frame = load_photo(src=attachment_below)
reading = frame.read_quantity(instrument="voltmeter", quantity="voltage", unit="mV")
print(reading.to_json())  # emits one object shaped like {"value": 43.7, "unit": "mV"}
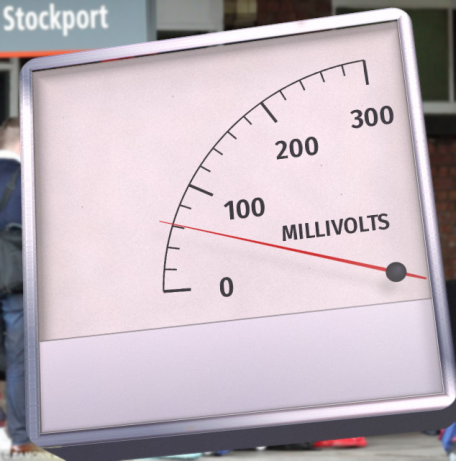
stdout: {"value": 60, "unit": "mV"}
